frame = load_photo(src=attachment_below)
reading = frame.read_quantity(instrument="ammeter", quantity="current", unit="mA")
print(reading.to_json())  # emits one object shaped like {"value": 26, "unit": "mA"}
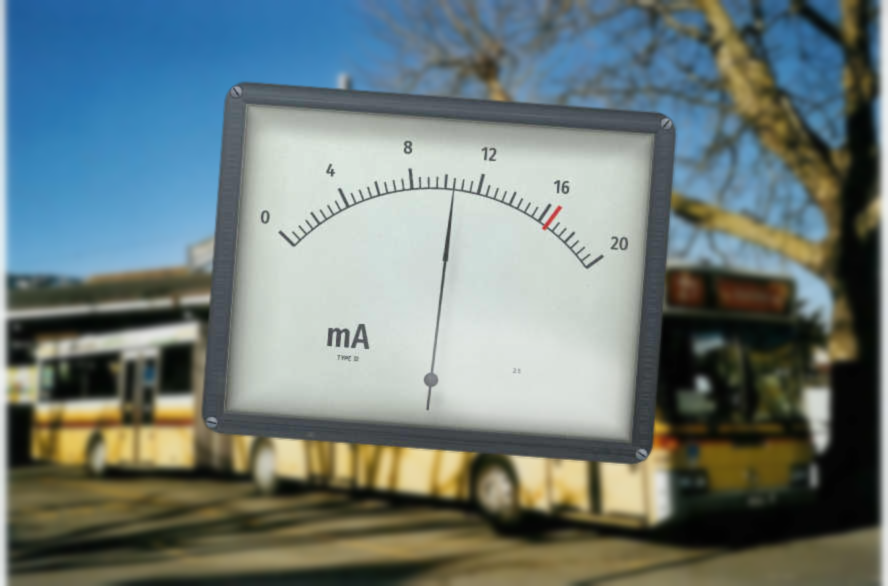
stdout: {"value": 10.5, "unit": "mA"}
